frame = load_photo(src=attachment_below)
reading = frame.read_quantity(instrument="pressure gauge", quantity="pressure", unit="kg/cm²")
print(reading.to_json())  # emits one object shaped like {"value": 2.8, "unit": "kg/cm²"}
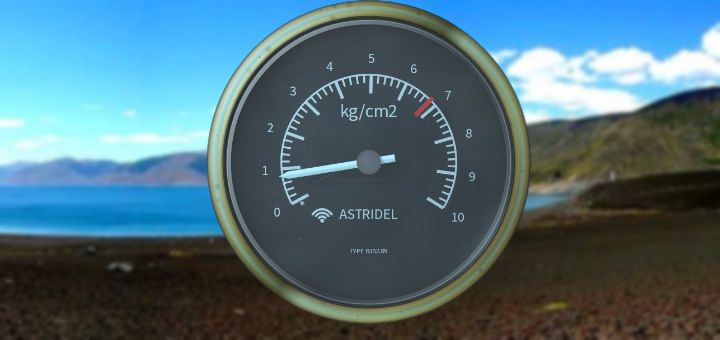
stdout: {"value": 0.8, "unit": "kg/cm²"}
